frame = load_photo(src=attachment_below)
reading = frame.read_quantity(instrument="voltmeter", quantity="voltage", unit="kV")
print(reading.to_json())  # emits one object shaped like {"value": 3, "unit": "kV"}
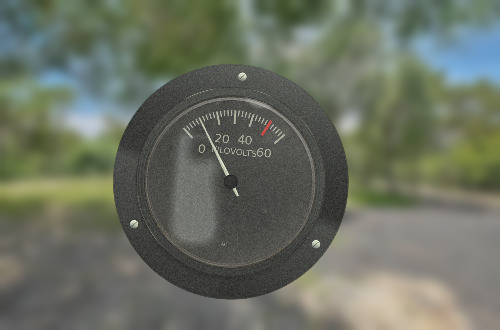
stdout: {"value": 10, "unit": "kV"}
